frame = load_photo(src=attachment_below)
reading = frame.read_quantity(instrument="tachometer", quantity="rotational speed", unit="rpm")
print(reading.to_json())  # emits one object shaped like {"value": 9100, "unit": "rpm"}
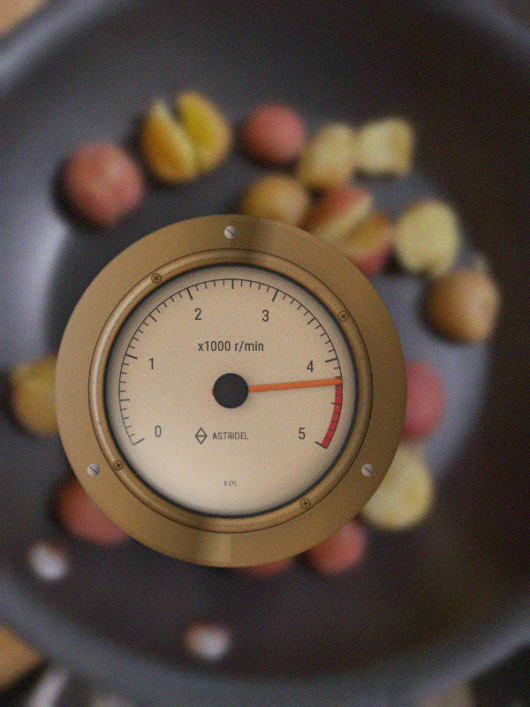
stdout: {"value": 4250, "unit": "rpm"}
